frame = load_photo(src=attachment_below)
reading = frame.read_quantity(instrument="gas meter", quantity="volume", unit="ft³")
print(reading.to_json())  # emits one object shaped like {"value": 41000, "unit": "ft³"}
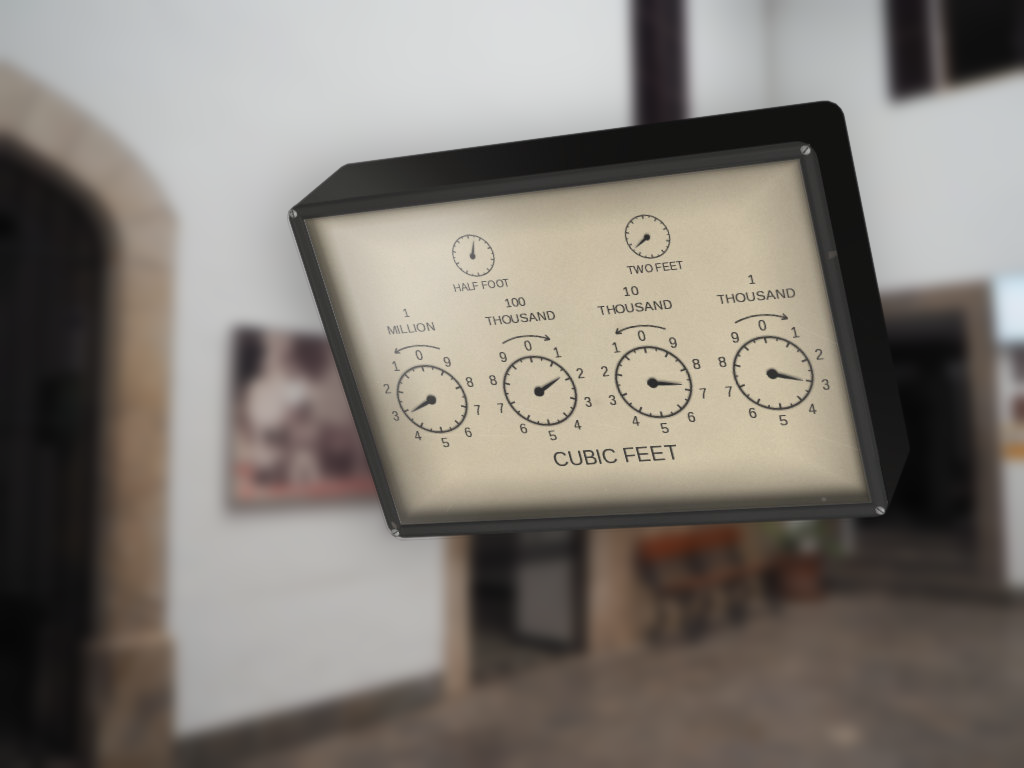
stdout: {"value": 317300, "unit": "ft³"}
